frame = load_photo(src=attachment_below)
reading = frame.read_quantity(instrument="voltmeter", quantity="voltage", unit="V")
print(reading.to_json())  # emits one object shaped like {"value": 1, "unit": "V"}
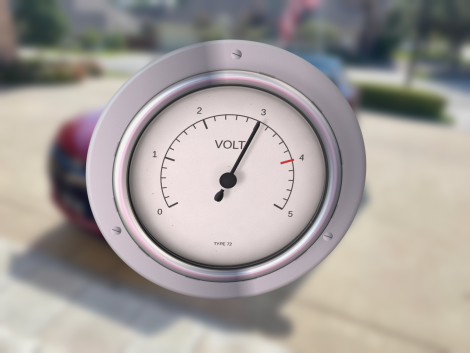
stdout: {"value": 3, "unit": "V"}
